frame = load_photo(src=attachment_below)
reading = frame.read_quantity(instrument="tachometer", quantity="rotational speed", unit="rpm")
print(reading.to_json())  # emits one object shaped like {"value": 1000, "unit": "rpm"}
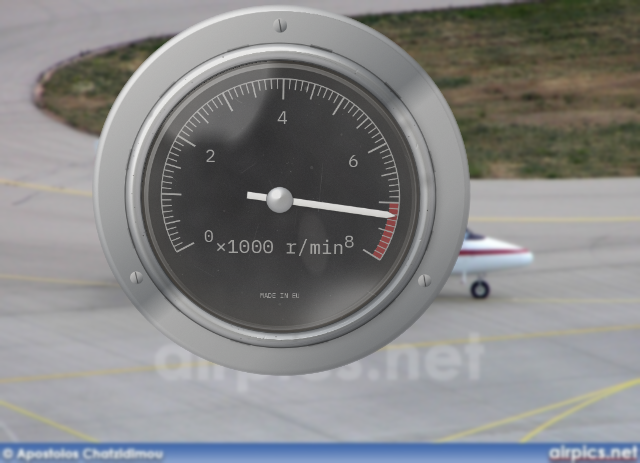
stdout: {"value": 7200, "unit": "rpm"}
